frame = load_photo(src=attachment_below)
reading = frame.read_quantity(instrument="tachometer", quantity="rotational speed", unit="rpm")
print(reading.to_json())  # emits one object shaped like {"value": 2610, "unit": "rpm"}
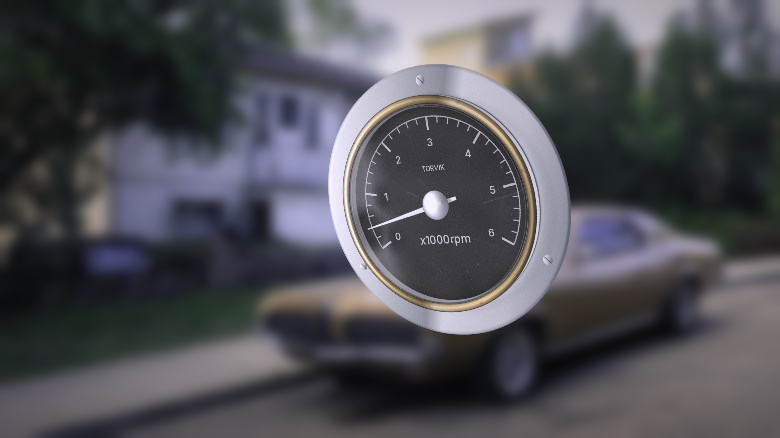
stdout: {"value": 400, "unit": "rpm"}
